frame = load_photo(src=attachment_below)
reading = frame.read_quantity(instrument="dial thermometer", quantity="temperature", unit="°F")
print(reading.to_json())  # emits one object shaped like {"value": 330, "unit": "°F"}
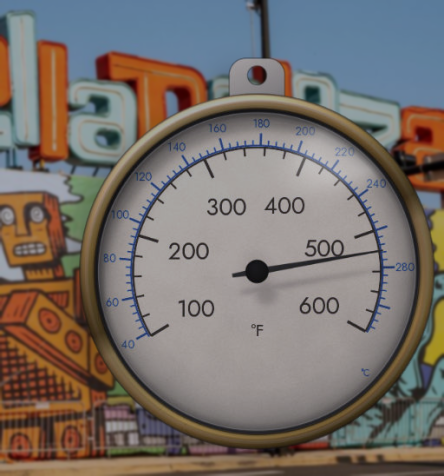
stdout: {"value": 520, "unit": "°F"}
